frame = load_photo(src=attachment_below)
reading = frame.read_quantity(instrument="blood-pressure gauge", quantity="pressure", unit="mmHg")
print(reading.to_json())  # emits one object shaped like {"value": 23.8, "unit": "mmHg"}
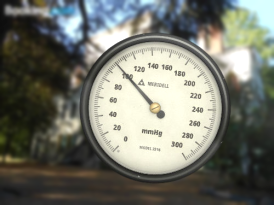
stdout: {"value": 100, "unit": "mmHg"}
